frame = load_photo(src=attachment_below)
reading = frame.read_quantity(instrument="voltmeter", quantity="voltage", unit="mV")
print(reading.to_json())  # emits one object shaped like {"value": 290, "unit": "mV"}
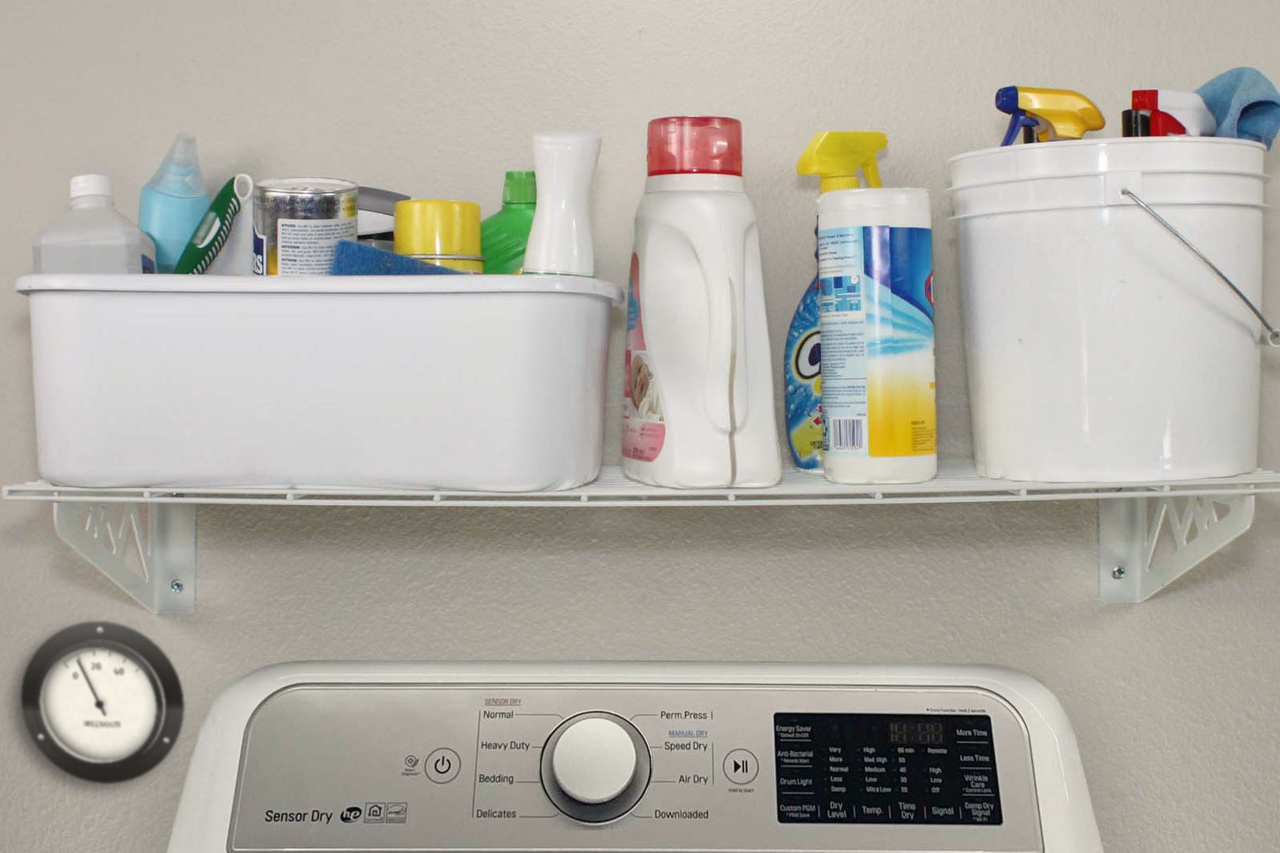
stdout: {"value": 10, "unit": "mV"}
